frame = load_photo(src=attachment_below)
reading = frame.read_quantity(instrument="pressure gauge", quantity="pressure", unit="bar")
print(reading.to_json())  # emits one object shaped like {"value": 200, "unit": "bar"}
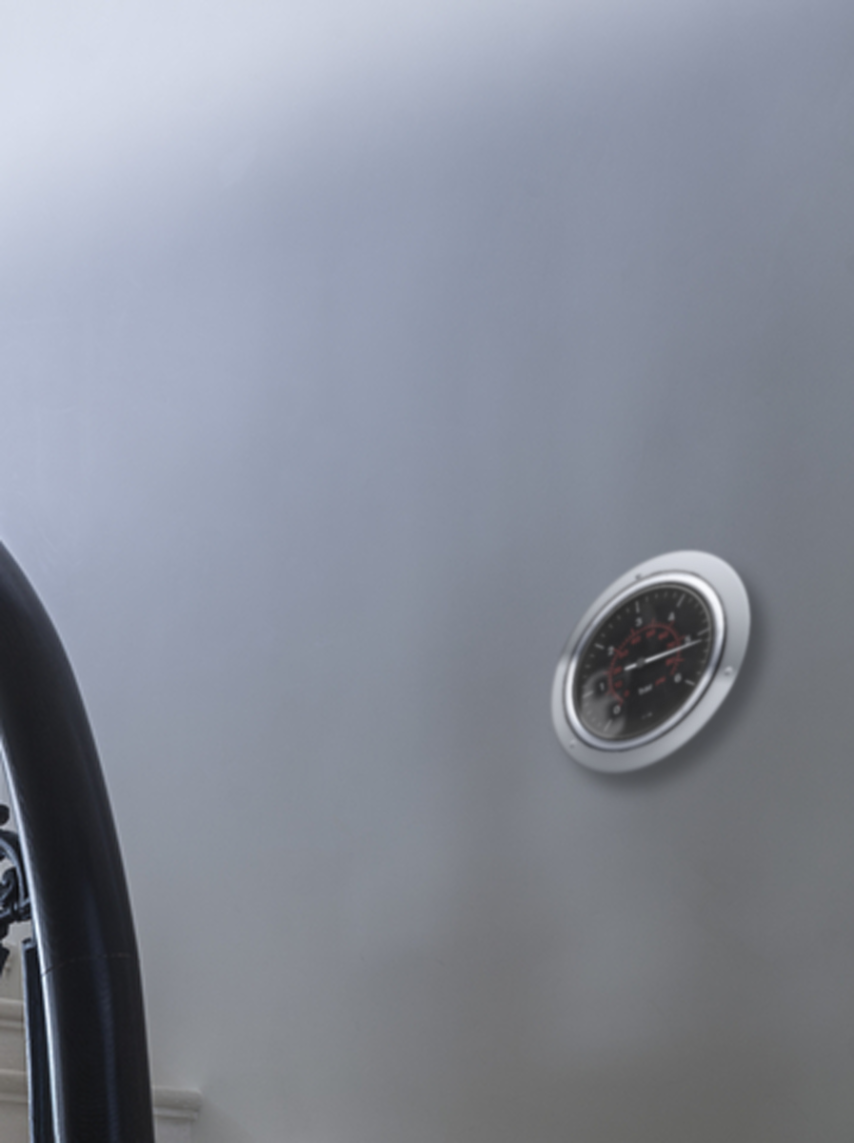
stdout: {"value": 5.2, "unit": "bar"}
